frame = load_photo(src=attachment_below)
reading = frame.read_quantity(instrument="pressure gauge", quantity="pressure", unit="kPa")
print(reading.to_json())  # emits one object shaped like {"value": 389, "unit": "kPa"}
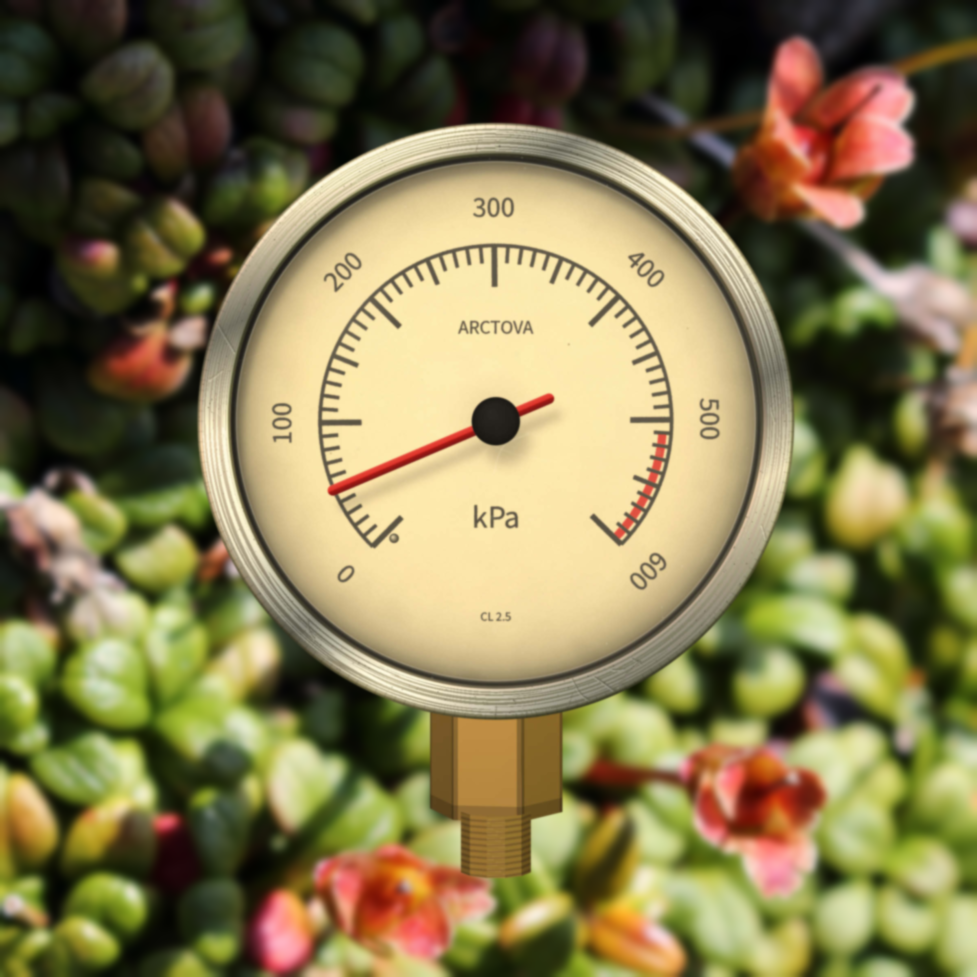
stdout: {"value": 50, "unit": "kPa"}
